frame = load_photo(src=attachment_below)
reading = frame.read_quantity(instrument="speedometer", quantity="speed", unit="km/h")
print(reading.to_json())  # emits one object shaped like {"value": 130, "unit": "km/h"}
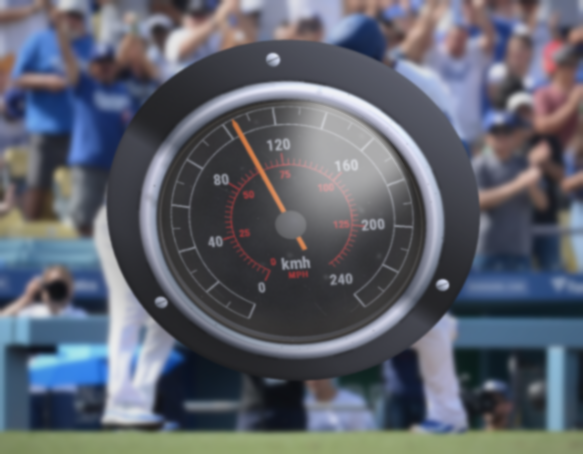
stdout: {"value": 105, "unit": "km/h"}
